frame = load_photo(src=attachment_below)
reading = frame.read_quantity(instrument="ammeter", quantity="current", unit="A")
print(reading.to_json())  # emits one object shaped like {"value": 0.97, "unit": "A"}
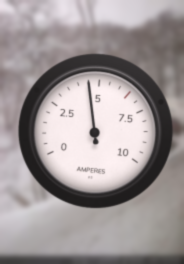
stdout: {"value": 4.5, "unit": "A"}
